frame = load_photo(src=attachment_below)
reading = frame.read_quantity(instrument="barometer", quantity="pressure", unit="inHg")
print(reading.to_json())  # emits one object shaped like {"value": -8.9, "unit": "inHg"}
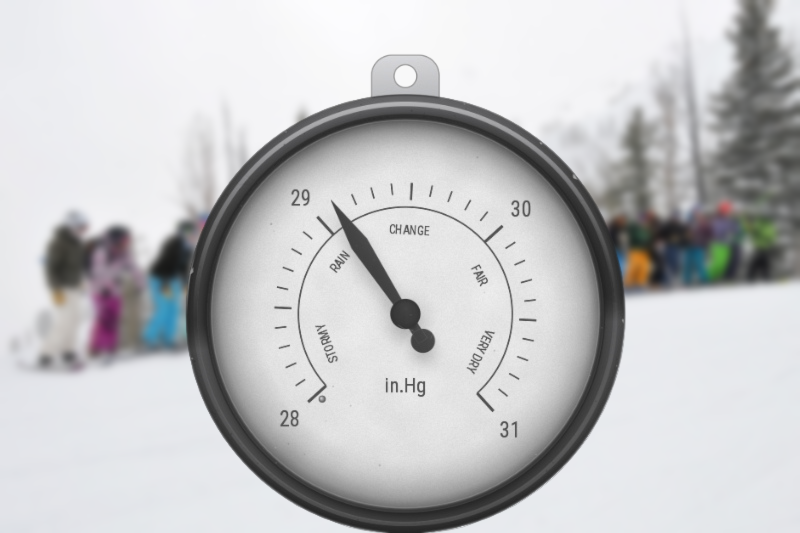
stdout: {"value": 29.1, "unit": "inHg"}
